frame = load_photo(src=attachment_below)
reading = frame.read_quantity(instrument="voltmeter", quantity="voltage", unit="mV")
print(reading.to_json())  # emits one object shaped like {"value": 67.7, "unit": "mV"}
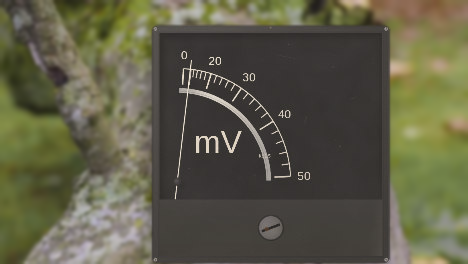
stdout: {"value": 10, "unit": "mV"}
